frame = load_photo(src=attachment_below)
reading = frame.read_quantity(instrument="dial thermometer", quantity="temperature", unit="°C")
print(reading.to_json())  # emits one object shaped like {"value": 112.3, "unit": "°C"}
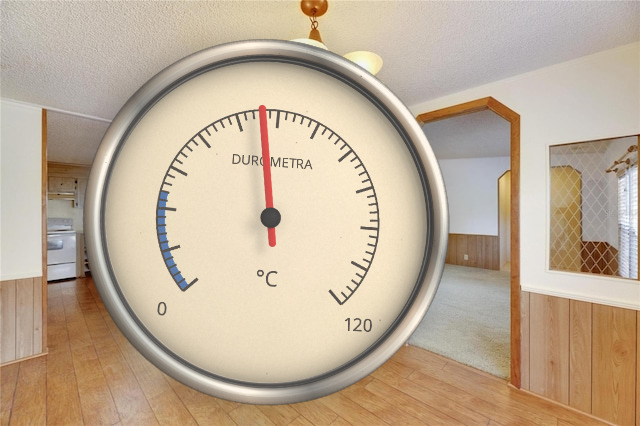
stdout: {"value": 56, "unit": "°C"}
